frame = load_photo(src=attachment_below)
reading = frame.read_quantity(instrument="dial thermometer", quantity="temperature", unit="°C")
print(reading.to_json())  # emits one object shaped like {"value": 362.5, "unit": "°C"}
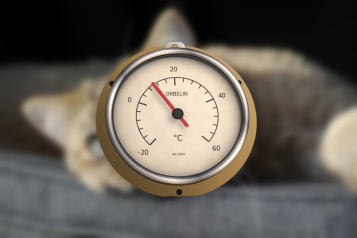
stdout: {"value": 10, "unit": "°C"}
